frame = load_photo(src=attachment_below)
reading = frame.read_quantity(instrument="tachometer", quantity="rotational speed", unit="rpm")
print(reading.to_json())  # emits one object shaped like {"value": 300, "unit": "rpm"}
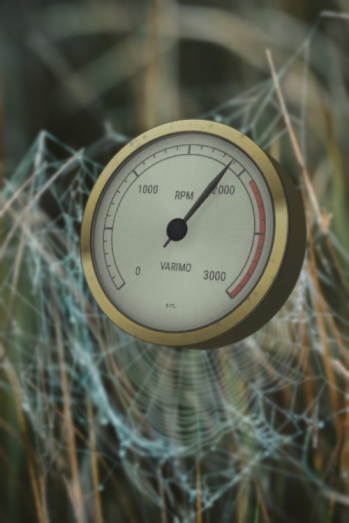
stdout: {"value": 1900, "unit": "rpm"}
